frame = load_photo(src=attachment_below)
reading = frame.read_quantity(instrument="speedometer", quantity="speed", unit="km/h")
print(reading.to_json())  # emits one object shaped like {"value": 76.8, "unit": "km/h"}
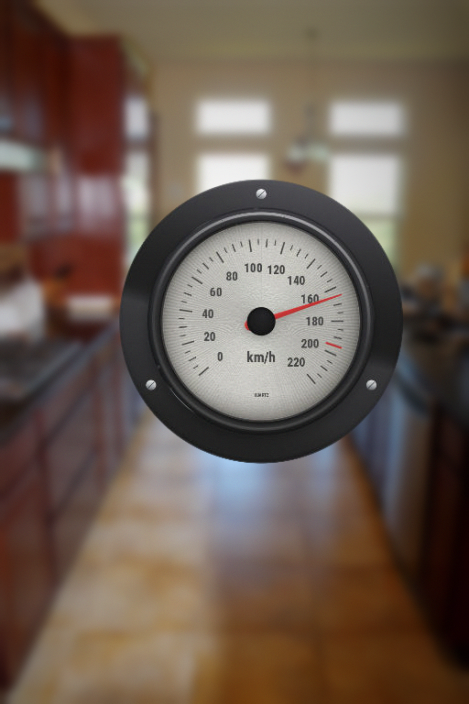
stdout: {"value": 165, "unit": "km/h"}
